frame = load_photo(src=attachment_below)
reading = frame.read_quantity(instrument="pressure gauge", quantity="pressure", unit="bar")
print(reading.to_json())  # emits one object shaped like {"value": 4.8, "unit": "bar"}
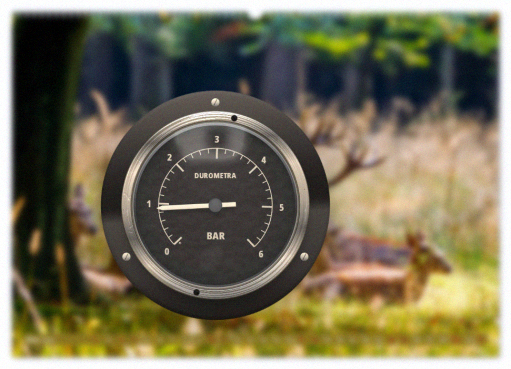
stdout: {"value": 0.9, "unit": "bar"}
